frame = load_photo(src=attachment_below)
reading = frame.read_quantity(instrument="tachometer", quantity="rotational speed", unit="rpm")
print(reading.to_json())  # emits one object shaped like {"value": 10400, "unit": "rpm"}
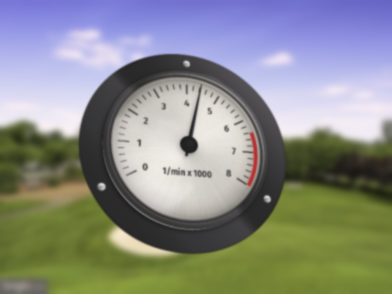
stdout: {"value": 4400, "unit": "rpm"}
